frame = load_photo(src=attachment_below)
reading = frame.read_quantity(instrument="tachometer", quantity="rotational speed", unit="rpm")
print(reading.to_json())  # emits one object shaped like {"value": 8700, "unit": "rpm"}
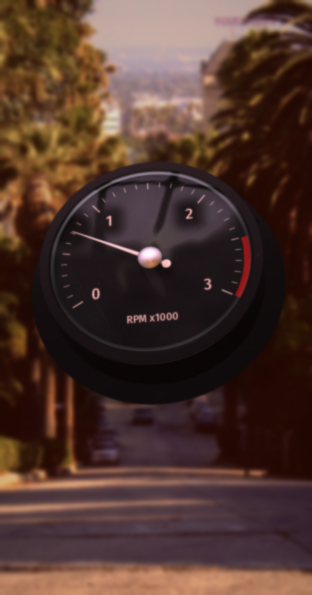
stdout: {"value": 700, "unit": "rpm"}
